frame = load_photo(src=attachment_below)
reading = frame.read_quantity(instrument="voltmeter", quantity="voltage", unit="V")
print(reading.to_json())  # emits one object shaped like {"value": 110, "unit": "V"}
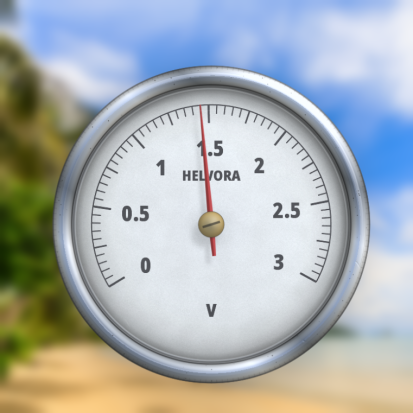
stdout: {"value": 1.45, "unit": "V"}
